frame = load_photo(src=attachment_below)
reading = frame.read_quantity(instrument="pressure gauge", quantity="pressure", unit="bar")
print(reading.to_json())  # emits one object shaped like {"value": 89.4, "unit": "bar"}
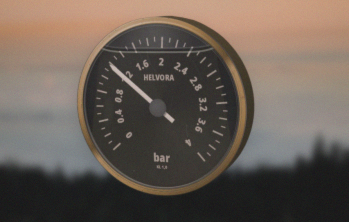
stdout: {"value": 1.2, "unit": "bar"}
